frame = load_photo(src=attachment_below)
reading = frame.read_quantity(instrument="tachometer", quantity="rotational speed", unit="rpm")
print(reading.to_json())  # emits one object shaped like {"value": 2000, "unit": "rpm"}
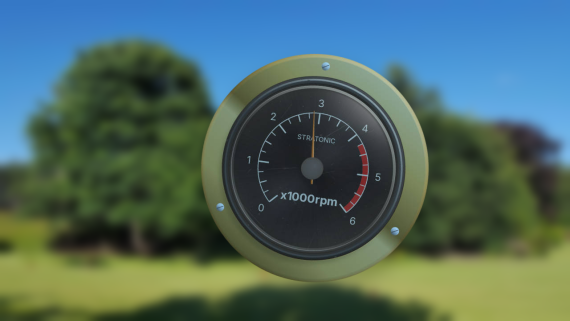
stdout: {"value": 2875, "unit": "rpm"}
